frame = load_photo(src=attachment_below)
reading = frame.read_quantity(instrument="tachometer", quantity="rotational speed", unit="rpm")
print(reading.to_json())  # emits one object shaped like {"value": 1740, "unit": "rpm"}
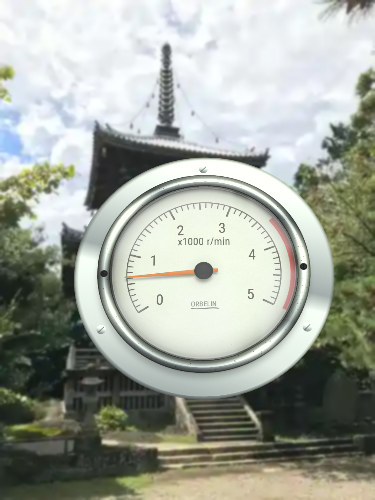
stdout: {"value": 600, "unit": "rpm"}
